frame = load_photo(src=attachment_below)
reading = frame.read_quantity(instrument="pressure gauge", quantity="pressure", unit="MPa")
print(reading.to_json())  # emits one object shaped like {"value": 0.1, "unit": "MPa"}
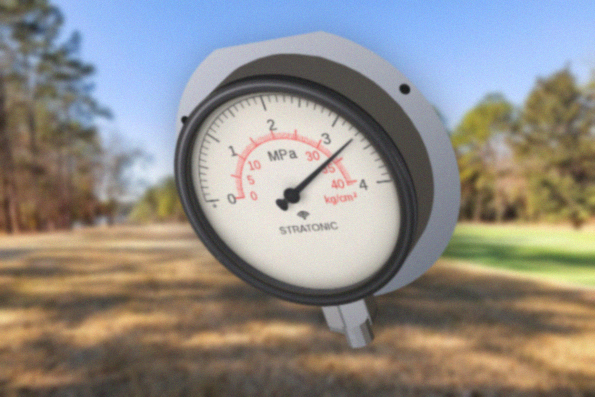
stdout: {"value": 3.3, "unit": "MPa"}
